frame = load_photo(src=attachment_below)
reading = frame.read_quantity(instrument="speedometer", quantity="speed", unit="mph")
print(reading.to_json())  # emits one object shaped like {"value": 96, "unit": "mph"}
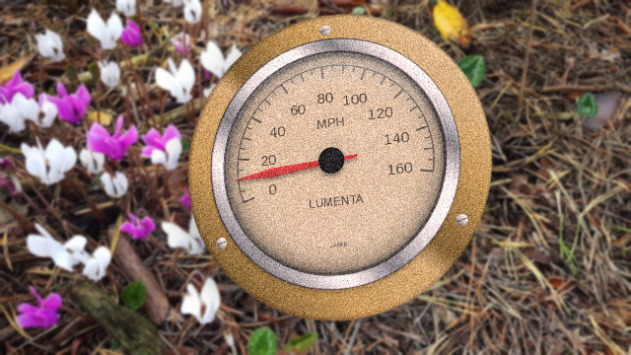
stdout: {"value": 10, "unit": "mph"}
